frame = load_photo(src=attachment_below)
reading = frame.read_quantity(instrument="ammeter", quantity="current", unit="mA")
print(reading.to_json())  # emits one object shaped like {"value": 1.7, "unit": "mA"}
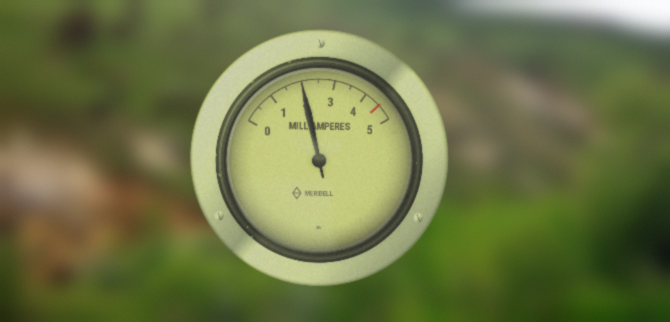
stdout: {"value": 2, "unit": "mA"}
